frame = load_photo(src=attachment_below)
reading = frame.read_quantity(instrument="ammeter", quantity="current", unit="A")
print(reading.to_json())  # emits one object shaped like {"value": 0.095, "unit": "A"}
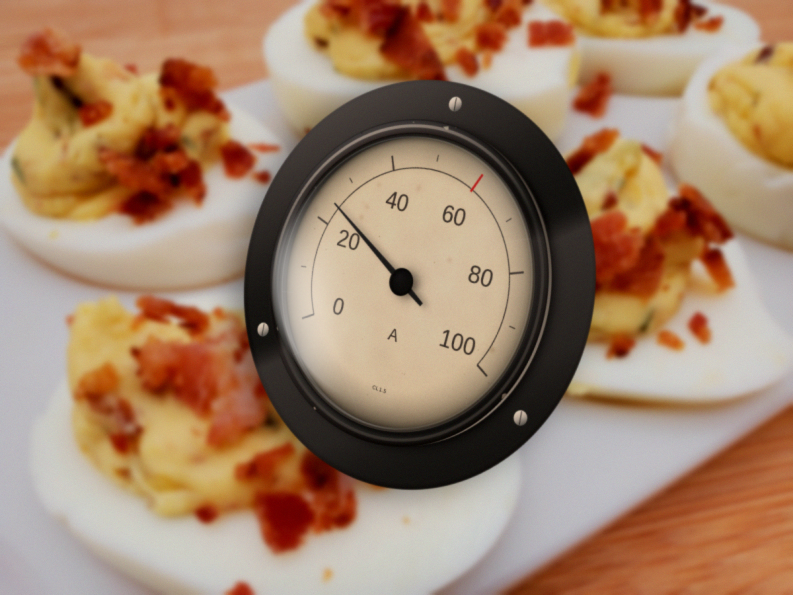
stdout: {"value": 25, "unit": "A"}
